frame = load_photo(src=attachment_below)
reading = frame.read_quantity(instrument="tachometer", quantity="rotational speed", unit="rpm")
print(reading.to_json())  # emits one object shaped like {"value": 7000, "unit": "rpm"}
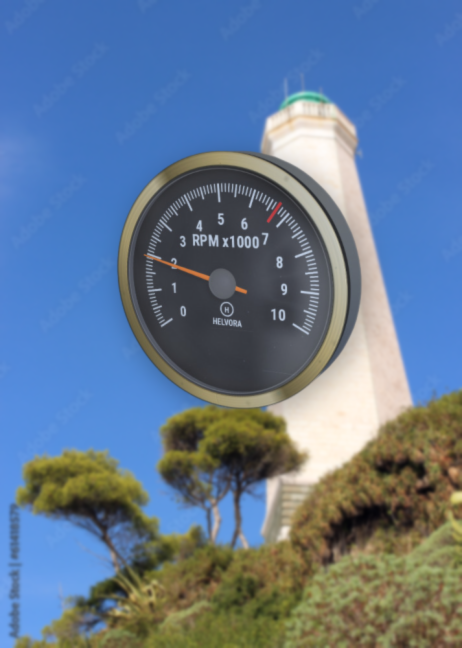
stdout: {"value": 2000, "unit": "rpm"}
